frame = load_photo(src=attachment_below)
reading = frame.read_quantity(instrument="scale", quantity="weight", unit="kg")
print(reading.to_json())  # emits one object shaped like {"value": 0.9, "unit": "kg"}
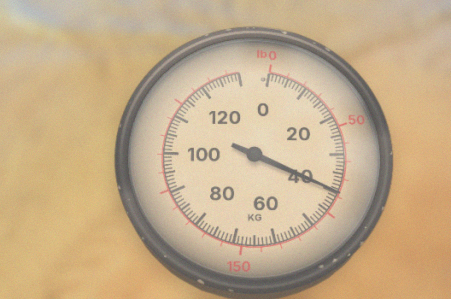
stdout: {"value": 40, "unit": "kg"}
